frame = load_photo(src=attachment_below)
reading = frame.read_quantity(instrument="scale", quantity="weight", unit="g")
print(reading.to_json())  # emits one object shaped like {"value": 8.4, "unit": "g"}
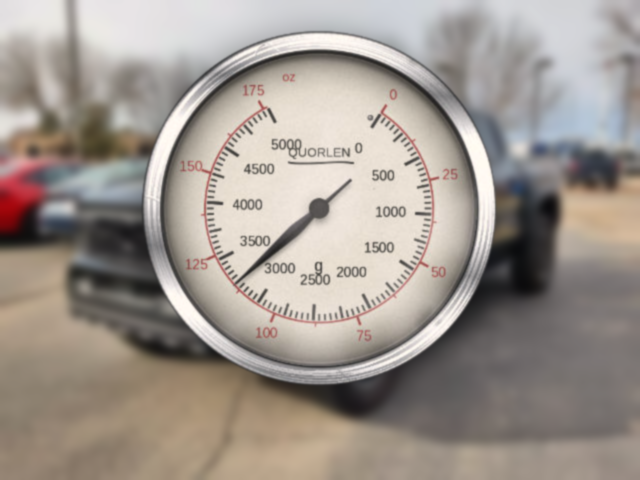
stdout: {"value": 3250, "unit": "g"}
